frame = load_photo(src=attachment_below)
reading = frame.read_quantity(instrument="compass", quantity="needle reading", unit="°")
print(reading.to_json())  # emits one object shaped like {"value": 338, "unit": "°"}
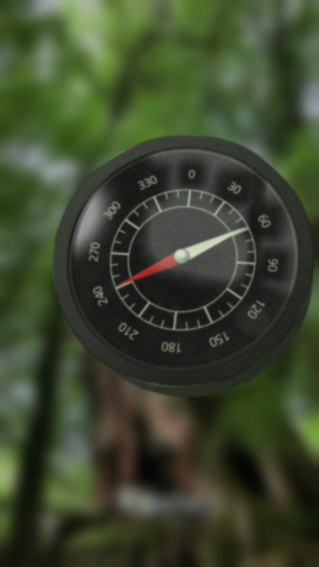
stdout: {"value": 240, "unit": "°"}
